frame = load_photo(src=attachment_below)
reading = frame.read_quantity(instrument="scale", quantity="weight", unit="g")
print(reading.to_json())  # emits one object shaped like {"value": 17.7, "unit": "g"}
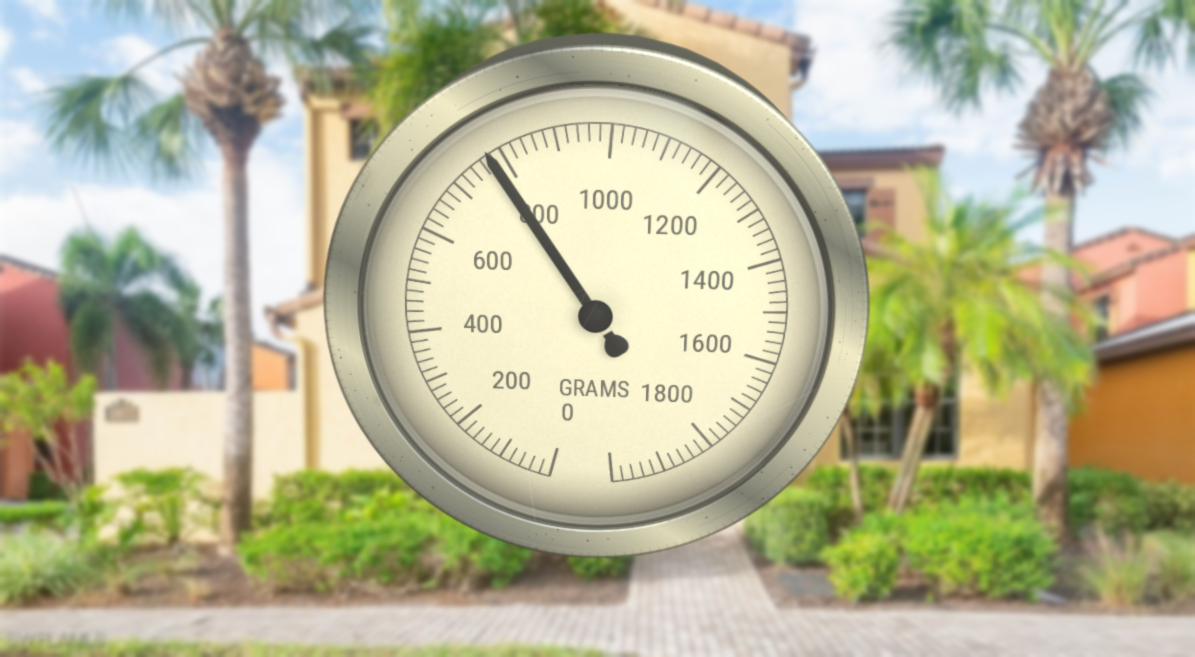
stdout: {"value": 780, "unit": "g"}
